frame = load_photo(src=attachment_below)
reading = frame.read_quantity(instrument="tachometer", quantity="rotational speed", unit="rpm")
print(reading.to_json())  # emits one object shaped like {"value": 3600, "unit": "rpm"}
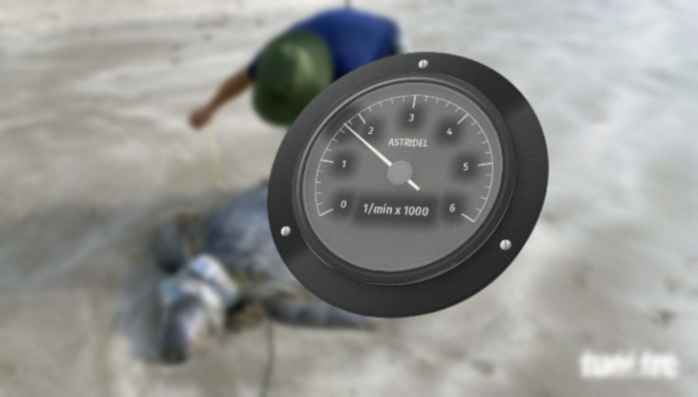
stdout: {"value": 1700, "unit": "rpm"}
